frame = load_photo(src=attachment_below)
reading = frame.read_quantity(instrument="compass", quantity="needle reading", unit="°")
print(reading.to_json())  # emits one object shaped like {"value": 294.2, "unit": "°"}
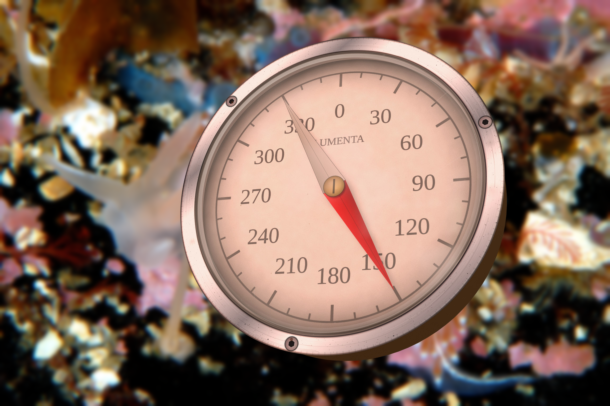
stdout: {"value": 150, "unit": "°"}
